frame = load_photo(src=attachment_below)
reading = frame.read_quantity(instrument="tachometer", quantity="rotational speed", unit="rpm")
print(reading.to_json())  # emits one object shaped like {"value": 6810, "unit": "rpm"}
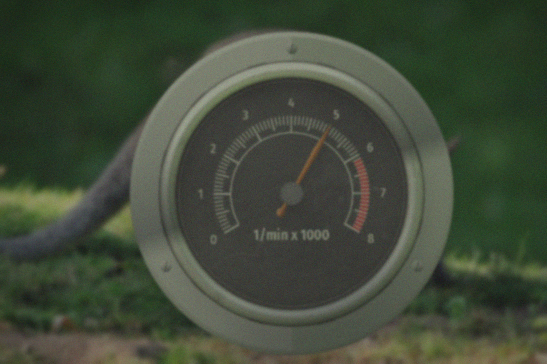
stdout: {"value": 5000, "unit": "rpm"}
